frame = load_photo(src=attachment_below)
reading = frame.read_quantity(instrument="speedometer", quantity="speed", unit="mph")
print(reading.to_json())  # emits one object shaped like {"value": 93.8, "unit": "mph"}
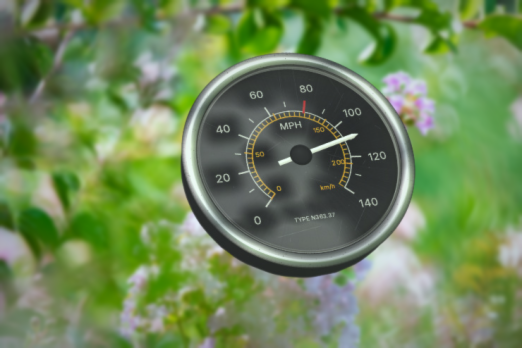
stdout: {"value": 110, "unit": "mph"}
